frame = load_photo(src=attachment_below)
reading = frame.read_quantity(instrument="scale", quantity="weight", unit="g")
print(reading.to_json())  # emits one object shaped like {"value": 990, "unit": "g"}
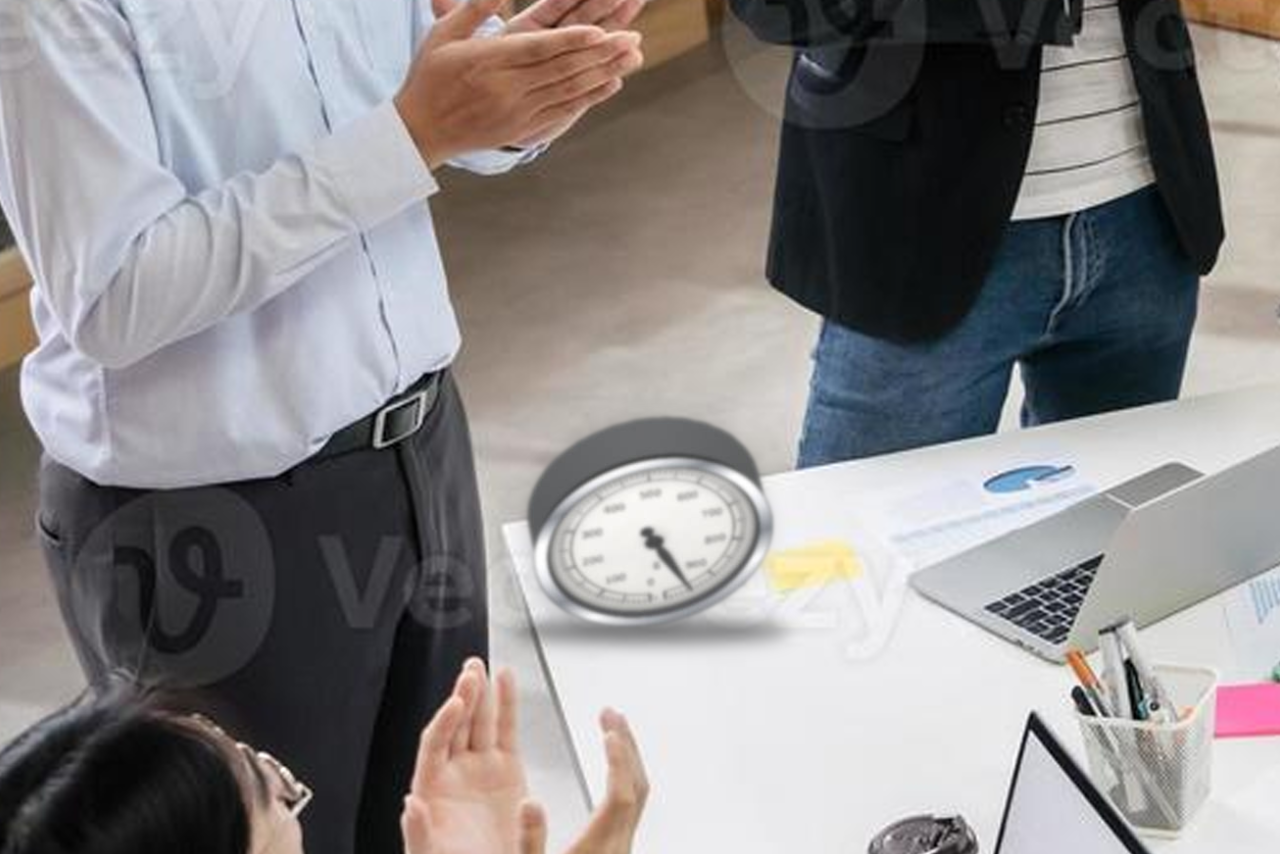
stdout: {"value": 950, "unit": "g"}
